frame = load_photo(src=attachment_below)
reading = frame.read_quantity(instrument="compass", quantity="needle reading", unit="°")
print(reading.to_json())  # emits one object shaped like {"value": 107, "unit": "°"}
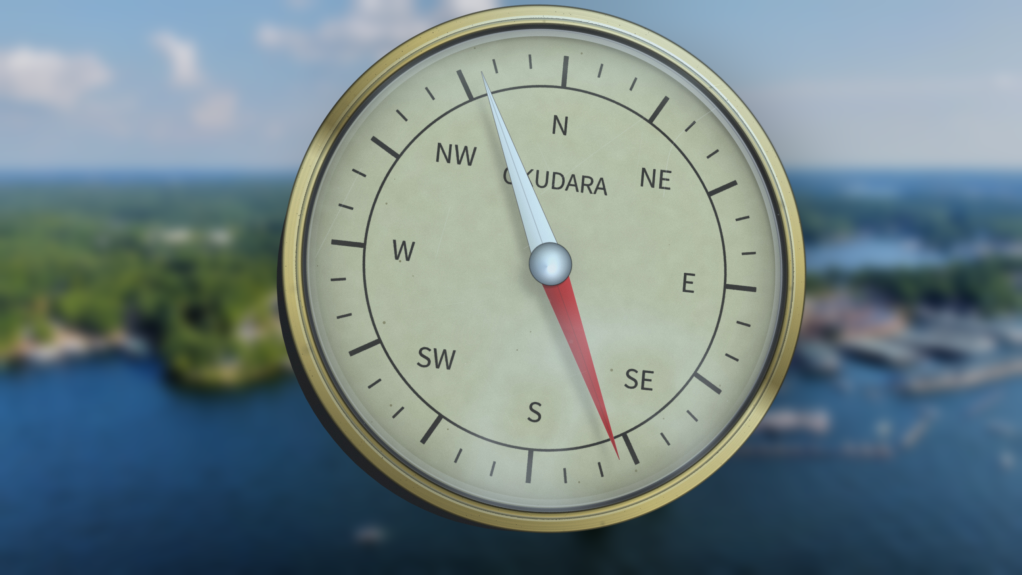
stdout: {"value": 155, "unit": "°"}
